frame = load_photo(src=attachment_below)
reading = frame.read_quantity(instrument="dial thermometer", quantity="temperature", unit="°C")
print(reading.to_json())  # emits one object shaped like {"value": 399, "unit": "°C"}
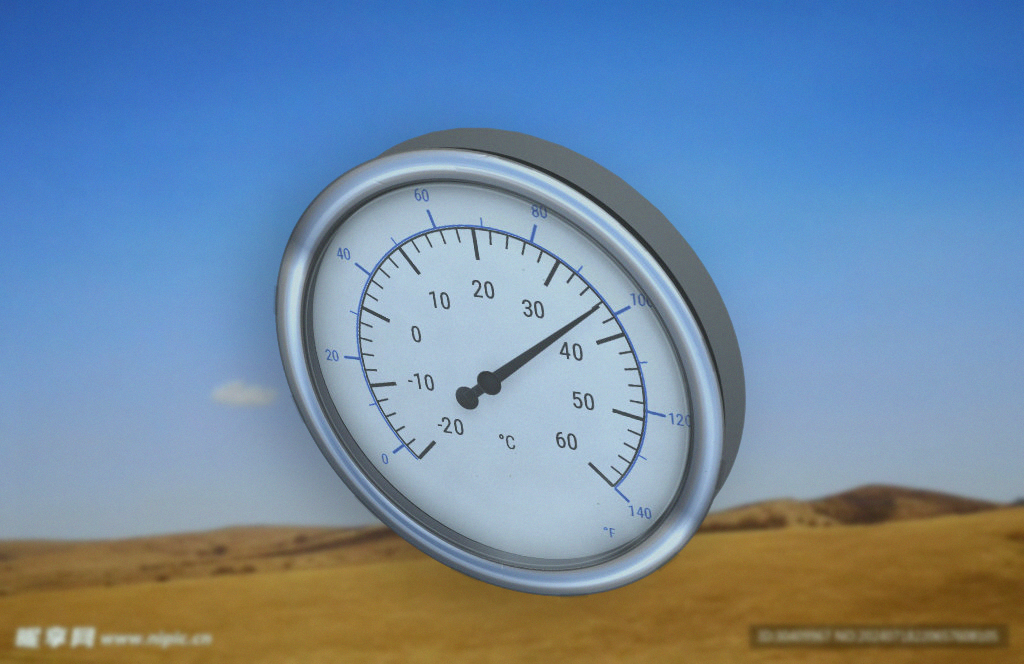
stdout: {"value": 36, "unit": "°C"}
